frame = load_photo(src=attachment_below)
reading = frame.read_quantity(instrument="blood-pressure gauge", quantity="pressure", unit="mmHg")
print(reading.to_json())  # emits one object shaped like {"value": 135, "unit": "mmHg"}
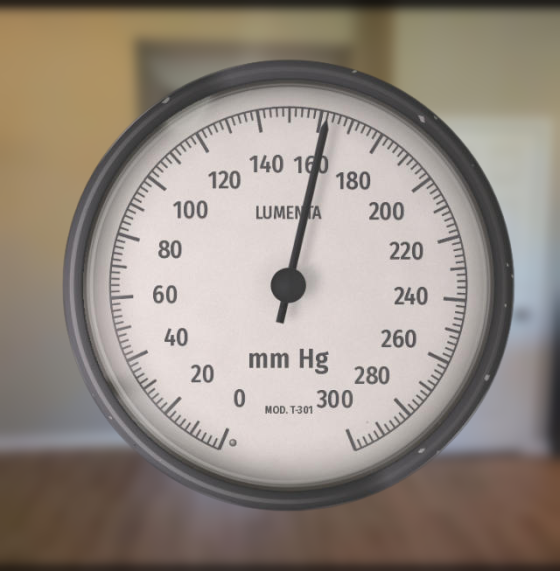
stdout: {"value": 162, "unit": "mmHg"}
